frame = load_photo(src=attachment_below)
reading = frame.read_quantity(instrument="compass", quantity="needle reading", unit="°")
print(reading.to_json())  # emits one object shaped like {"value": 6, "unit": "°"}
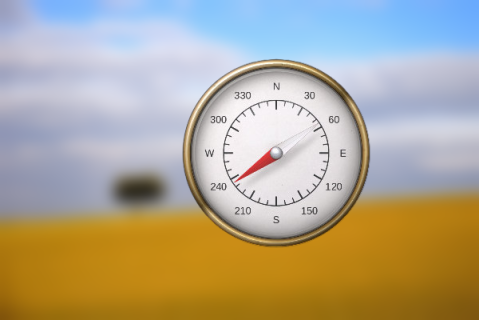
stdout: {"value": 235, "unit": "°"}
